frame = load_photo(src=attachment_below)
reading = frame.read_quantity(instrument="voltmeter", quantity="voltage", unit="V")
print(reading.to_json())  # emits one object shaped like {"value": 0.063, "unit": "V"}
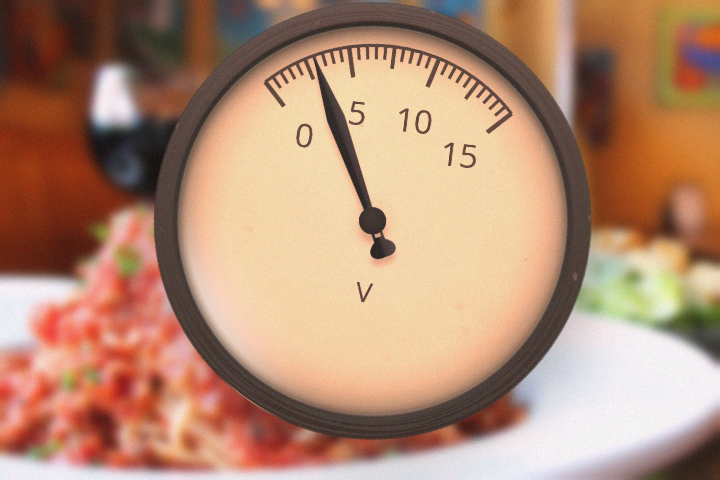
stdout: {"value": 3, "unit": "V"}
